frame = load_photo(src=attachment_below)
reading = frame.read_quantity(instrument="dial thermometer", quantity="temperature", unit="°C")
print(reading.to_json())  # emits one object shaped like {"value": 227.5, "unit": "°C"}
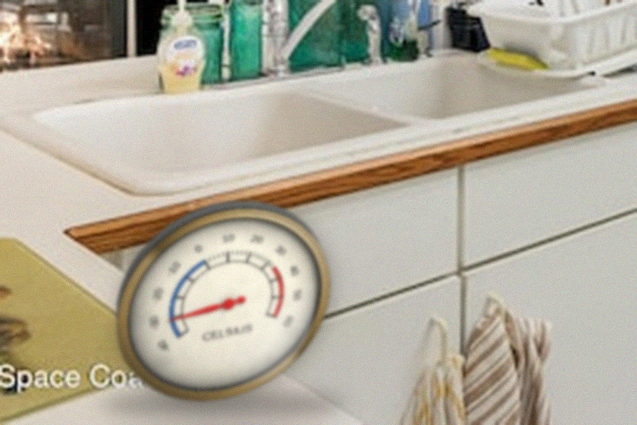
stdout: {"value": -30, "unit": "°C"}
